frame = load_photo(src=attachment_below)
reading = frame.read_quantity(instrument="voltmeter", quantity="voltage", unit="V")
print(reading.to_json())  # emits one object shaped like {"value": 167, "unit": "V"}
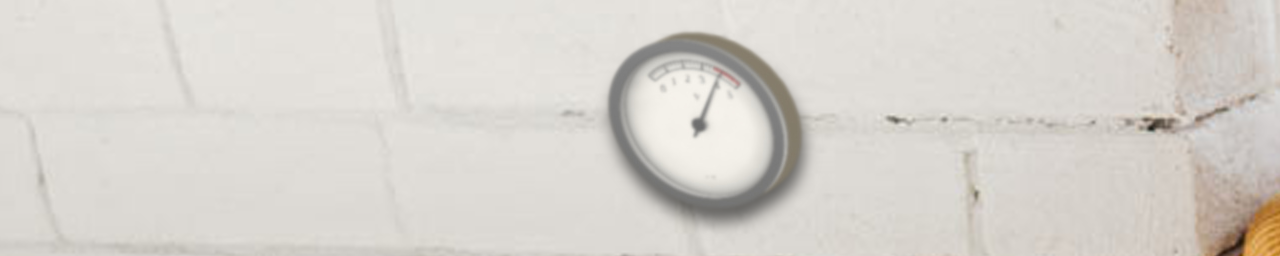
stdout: {"value": 4, "unit": "V"}
